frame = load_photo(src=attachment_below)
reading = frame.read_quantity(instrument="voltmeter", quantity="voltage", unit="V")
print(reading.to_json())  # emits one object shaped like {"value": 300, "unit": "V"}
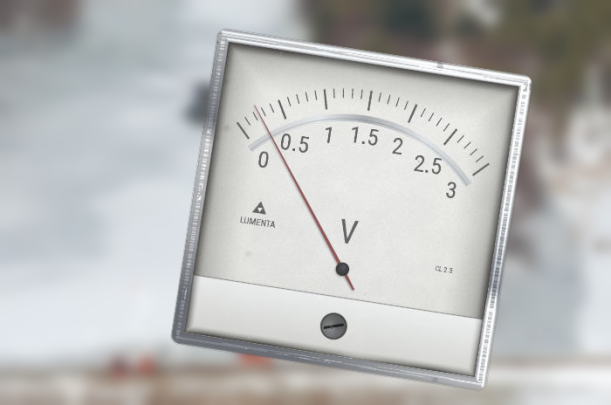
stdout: {"value": 0.25, "unit": "V"}
